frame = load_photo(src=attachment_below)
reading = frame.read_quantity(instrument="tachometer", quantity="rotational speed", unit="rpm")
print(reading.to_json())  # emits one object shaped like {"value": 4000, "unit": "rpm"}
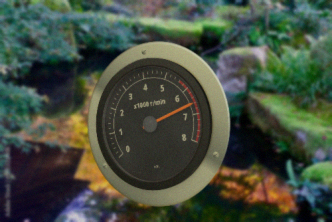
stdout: {"value": 6600, "unit": "rpm"}
